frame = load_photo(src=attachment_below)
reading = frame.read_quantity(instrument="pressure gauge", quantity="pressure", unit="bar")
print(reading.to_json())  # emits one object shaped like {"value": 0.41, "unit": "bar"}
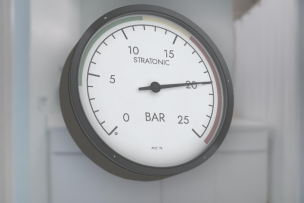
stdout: {"value": 20, "unit": "bar"}
